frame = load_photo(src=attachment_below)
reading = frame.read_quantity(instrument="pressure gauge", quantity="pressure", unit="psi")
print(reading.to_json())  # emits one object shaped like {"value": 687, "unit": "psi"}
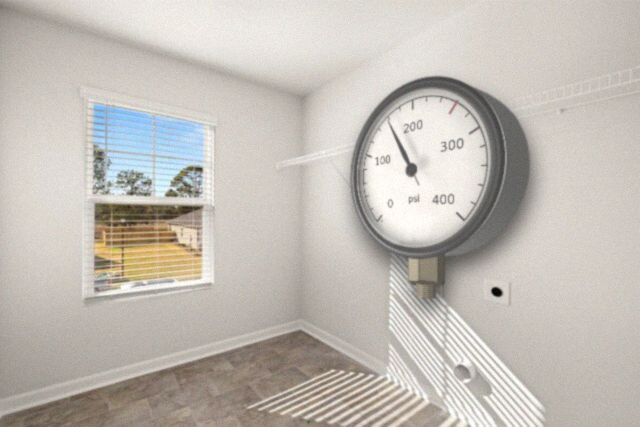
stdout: {"value": 160, "unit": "psi"}
